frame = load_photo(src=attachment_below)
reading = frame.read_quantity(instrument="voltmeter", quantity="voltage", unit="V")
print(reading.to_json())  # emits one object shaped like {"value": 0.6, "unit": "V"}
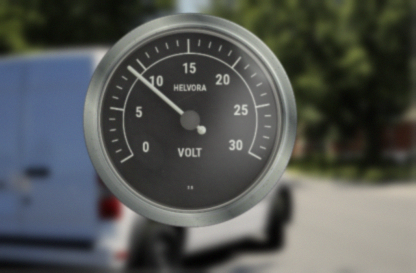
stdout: {"value": 9, "unit": "V"}
